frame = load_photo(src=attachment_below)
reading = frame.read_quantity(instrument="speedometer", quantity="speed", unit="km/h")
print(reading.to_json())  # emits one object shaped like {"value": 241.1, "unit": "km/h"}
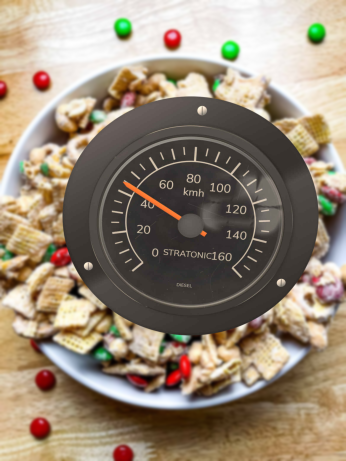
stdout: {"value": 45, "unit": "km/h"}
